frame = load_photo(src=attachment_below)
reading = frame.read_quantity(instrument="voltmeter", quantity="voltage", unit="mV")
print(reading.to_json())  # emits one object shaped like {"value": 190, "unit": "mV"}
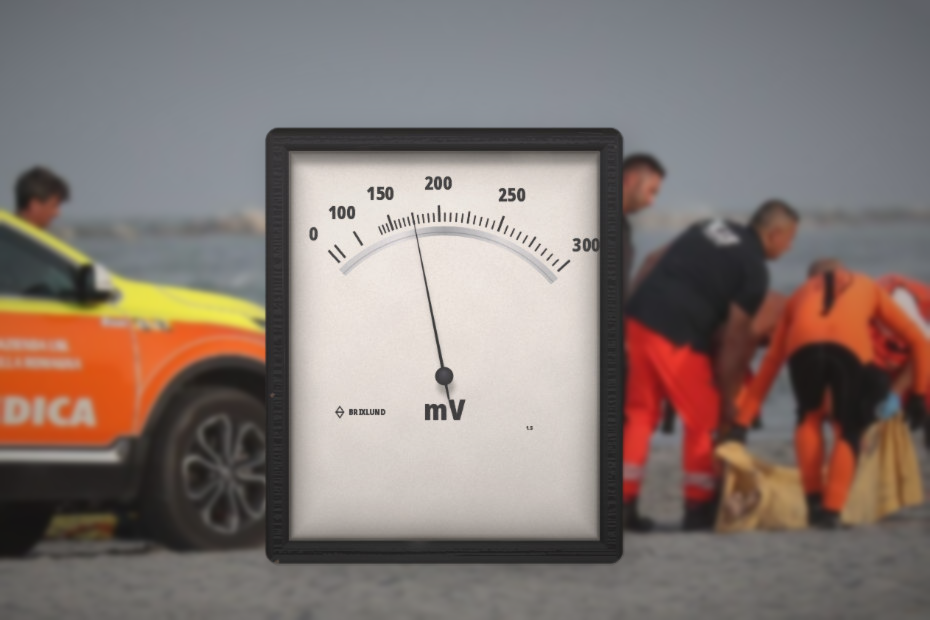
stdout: {"value": 175, "unit": "mV"}
